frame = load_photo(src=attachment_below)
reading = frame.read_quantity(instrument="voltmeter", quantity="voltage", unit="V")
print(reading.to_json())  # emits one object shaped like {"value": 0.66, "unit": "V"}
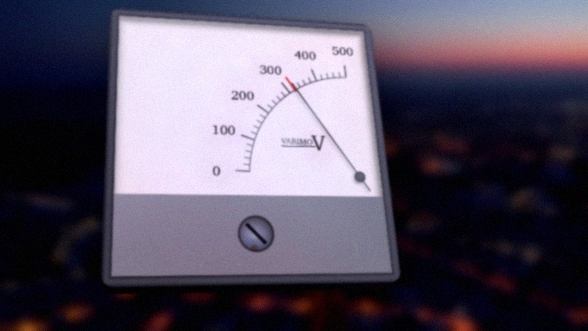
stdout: {"value": 320, "unit": "V"}
